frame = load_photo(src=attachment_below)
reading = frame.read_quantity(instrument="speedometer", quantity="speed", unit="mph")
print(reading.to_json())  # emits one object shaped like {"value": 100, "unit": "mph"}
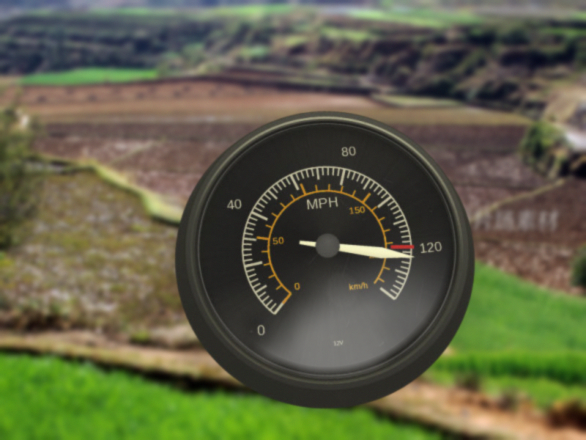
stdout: {"value": 124, "unit": "mph"}
